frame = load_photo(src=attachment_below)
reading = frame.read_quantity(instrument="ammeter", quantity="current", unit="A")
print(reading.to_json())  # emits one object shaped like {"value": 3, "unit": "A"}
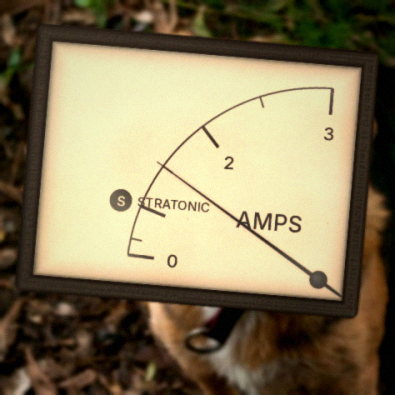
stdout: {"value": 1.5, "unit": "A"}
